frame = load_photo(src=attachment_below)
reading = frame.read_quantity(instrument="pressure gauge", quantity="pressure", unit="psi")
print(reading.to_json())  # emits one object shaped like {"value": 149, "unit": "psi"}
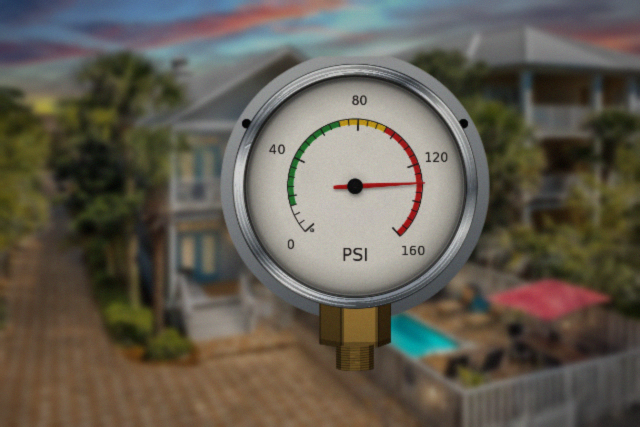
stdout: {"value": 130, "unit": "psi"}
